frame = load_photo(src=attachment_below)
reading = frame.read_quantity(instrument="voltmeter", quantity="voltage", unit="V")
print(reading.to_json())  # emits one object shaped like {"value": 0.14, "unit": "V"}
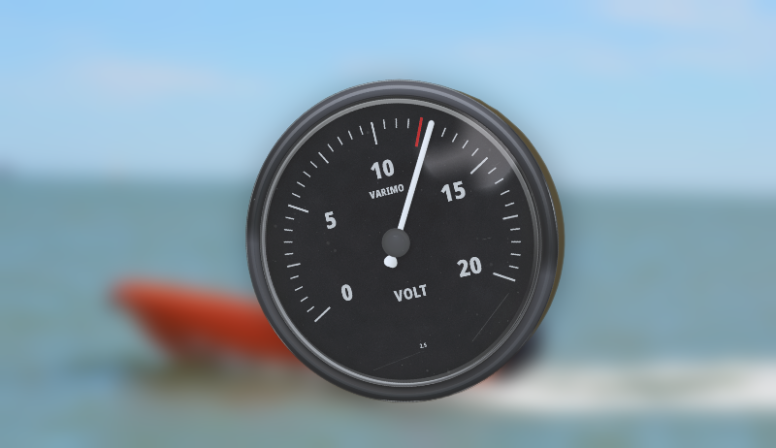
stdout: {"value": 12.5, "unit": "V"}
